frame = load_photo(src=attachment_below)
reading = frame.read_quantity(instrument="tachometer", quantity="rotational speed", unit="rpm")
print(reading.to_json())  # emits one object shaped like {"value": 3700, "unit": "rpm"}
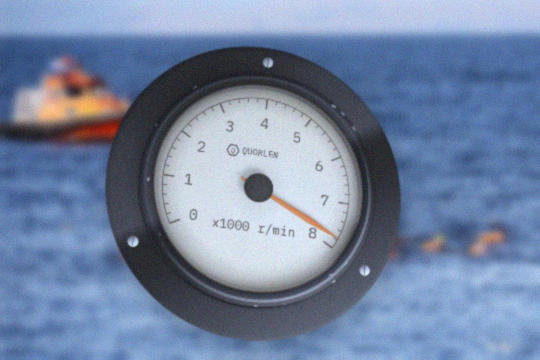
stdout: {"value": 7800, "unit": "rpm"}
